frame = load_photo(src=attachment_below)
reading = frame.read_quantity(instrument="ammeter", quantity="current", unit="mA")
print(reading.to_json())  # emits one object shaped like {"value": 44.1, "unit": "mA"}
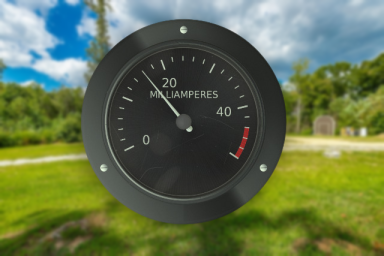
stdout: {"value": 16, "unit": "mA"}
